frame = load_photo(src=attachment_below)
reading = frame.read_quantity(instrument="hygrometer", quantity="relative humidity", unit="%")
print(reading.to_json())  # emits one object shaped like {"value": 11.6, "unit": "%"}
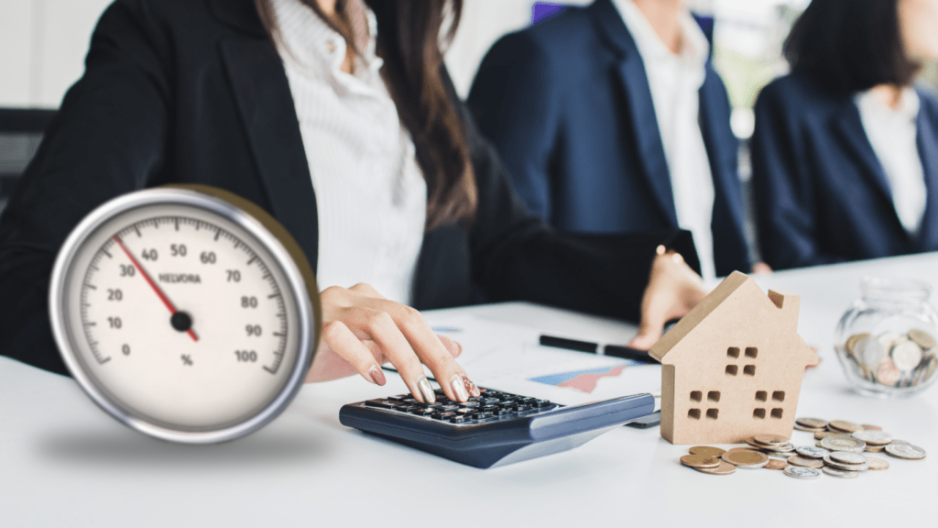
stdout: {"value": 35, "unit": "%"}
